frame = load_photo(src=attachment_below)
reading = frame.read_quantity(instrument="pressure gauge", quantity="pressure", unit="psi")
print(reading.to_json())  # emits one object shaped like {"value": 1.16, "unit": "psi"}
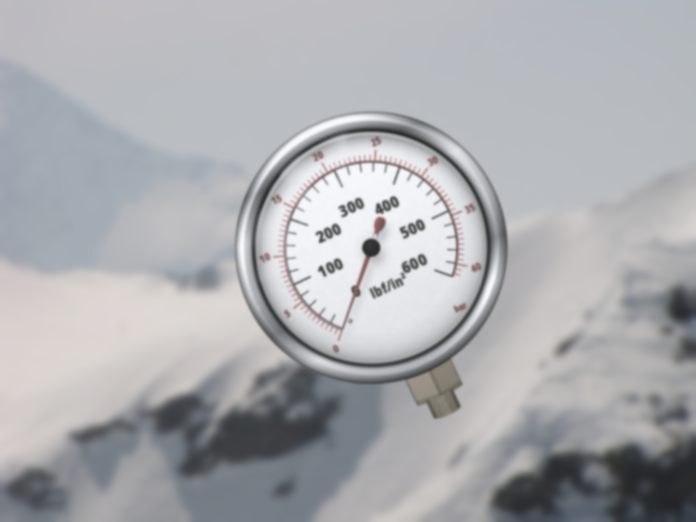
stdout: {"value": 0, "unit": "psi"}
